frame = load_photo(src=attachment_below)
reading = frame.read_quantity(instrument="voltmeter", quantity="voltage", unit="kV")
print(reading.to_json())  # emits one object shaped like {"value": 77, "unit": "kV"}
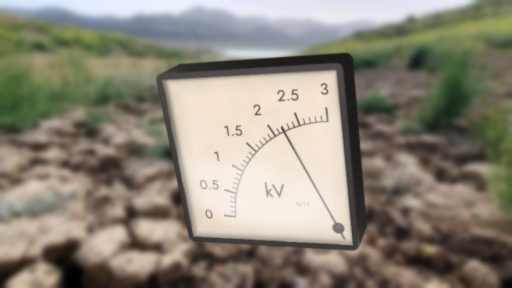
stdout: {"value": 2.2, "unit": "kV"}
